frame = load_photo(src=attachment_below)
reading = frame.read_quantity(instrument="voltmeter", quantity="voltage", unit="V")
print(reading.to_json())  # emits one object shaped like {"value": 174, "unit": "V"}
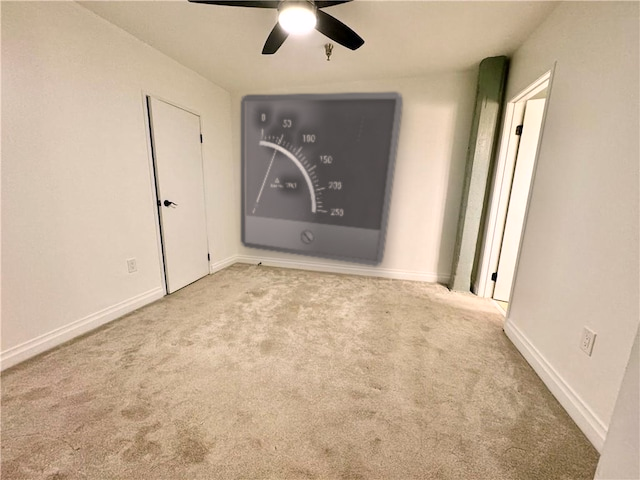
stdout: {"value": 50, "unit": "V"}
